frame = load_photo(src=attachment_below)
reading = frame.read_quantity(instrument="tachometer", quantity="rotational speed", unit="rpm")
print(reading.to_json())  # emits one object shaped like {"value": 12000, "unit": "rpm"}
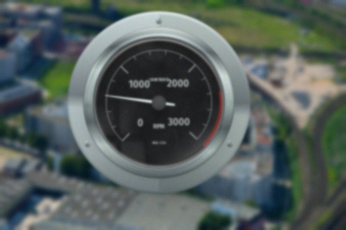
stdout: {"value": 600, "unit": "rpm"}
